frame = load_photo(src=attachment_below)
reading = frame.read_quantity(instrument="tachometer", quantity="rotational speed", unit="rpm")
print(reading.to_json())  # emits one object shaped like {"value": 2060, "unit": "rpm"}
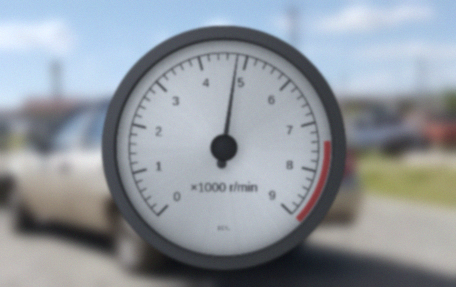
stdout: {"value": 4800, "unit": "rpm"}
